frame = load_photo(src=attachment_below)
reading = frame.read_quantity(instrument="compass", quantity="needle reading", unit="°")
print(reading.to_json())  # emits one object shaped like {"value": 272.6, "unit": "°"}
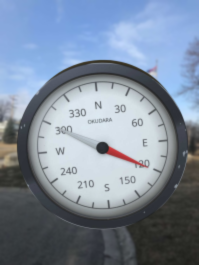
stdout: {"value": 120, "unit": "°"}
